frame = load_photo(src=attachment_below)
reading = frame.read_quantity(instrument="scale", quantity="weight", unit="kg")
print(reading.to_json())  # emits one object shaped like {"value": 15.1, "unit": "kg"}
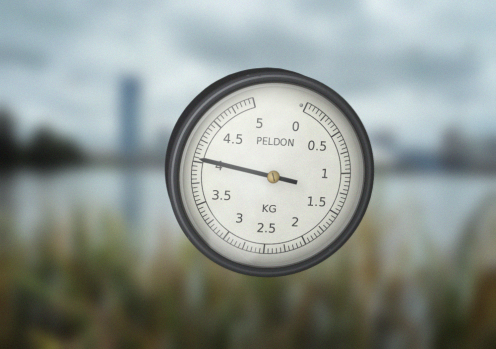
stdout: {"value": 4.05, "unit": "kg"}
